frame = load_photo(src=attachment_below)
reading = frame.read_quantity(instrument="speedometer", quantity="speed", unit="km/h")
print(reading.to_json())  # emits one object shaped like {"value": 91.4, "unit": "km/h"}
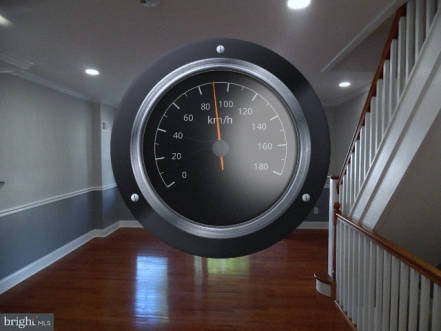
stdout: {"value": 90, "unit": "km/h"}
